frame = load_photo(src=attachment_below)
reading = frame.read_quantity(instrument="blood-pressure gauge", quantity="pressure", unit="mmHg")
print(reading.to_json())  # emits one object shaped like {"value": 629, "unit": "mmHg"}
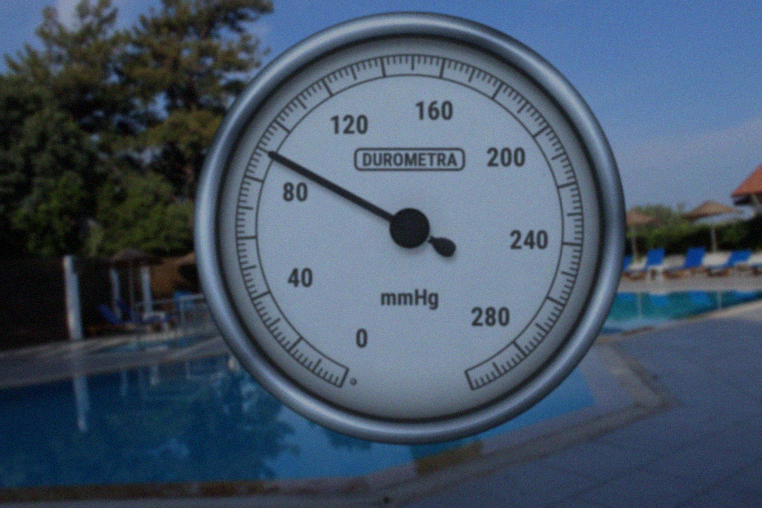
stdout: {"value": 90, "unit": "mmHg"}
